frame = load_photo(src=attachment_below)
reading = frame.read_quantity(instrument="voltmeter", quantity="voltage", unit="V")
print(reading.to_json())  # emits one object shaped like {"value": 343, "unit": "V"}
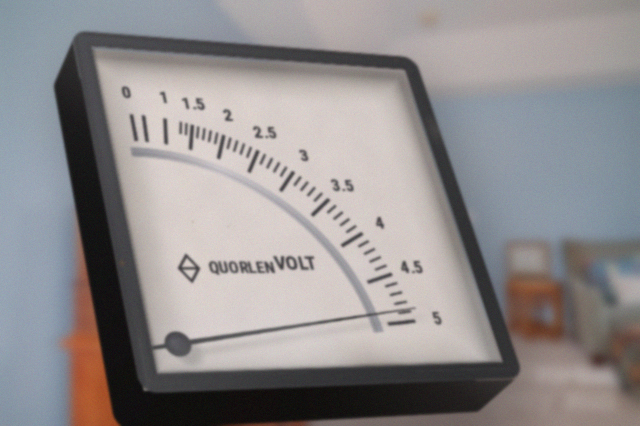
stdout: {"value": 4.9, "unit": "V"}
